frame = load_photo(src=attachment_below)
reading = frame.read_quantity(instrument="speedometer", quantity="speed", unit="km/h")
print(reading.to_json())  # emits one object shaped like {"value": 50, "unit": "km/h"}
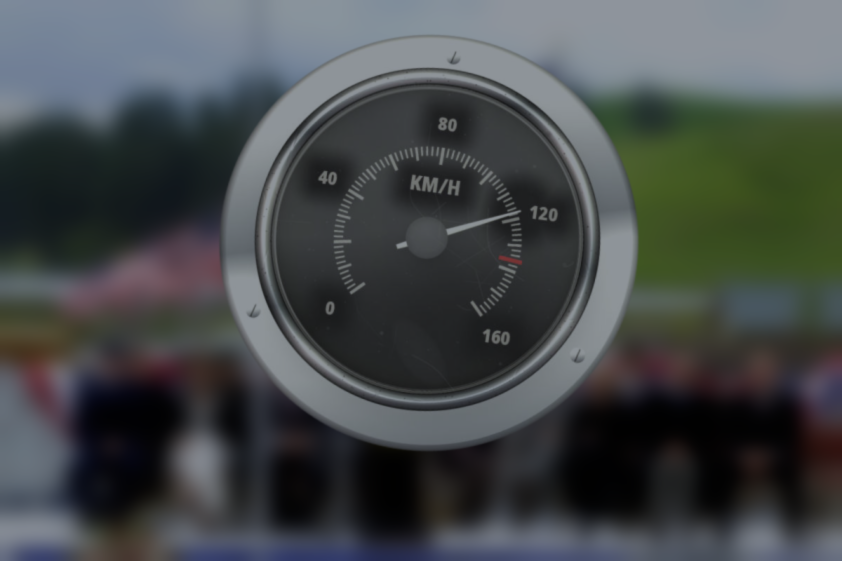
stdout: {"value": 118, "unit": "km/h"}
